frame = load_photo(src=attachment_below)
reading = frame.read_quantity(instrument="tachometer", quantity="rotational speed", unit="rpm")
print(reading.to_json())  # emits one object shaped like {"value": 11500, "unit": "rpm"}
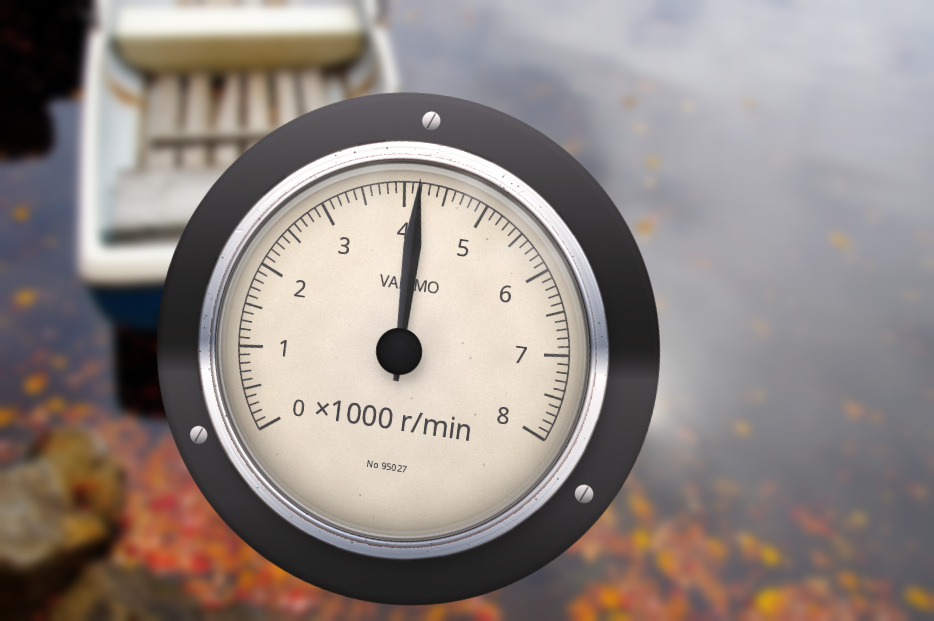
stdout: {"value": 4200, "unit": "rpm"}
